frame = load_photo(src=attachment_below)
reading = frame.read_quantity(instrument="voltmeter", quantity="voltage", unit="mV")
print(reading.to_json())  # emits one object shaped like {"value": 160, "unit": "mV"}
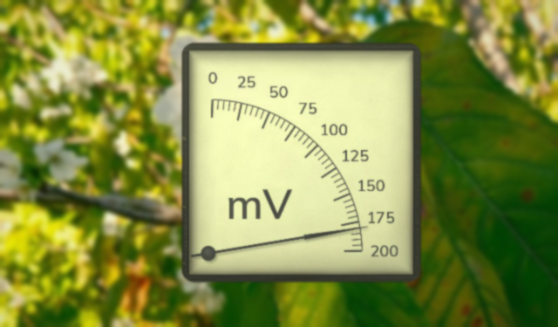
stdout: {"value": 180, "unit": "mV"}
